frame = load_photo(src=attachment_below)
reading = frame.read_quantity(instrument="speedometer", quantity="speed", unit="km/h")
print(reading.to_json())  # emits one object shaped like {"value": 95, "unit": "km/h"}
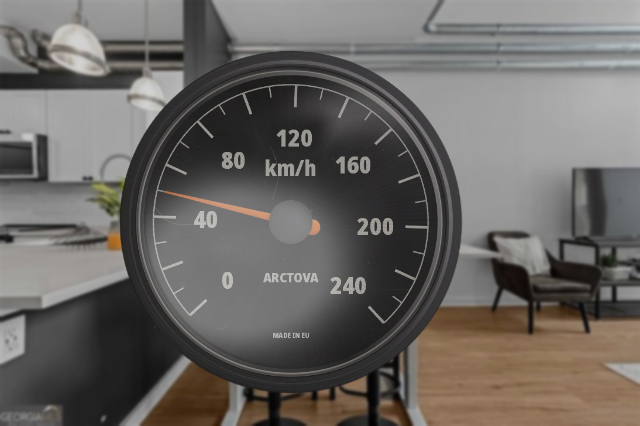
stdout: {"value": 50, "unit": "km/h"}
